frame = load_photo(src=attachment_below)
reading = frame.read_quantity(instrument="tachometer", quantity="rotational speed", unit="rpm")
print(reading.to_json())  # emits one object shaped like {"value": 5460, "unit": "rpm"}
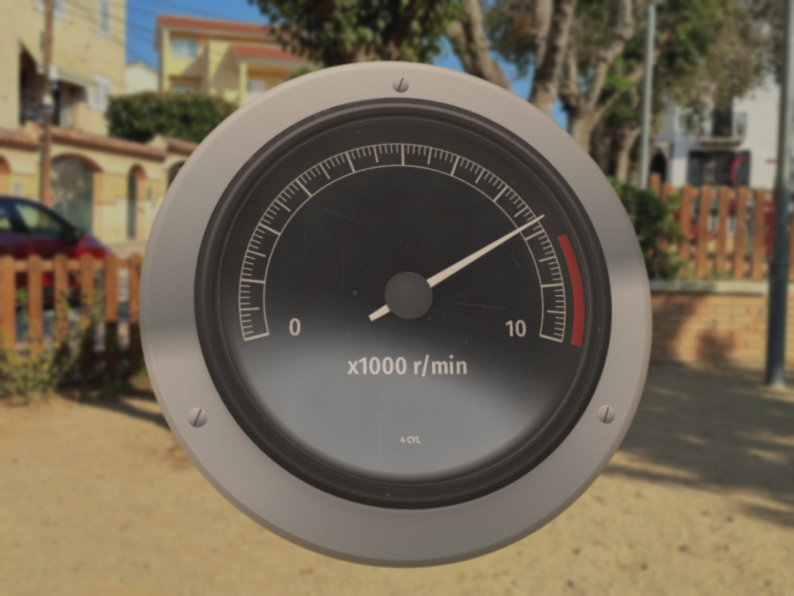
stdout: {"value": 7800, "unit": "rpm"}
